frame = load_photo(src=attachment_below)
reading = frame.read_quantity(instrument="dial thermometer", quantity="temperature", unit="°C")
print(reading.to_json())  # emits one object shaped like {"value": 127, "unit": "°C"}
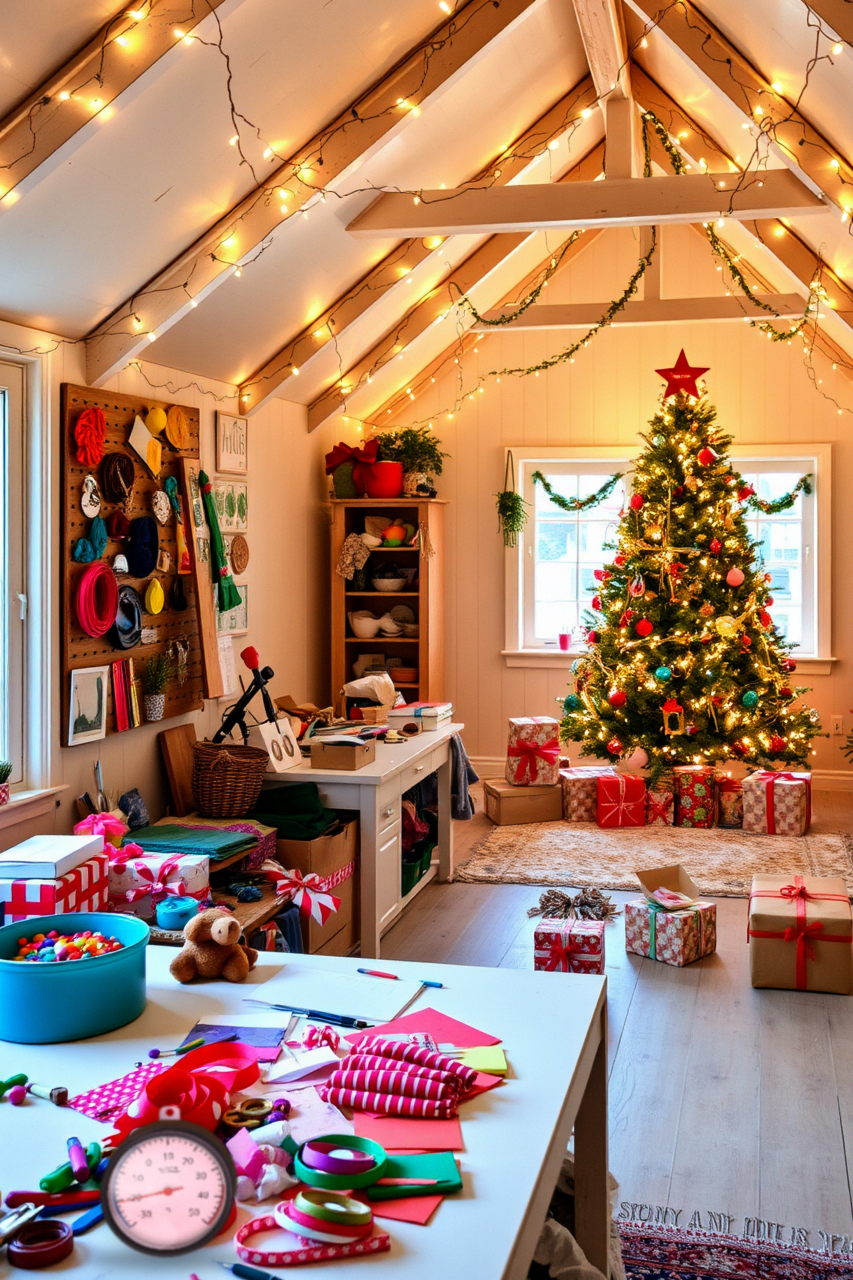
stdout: {"value": -20, "unit": "°C"}
